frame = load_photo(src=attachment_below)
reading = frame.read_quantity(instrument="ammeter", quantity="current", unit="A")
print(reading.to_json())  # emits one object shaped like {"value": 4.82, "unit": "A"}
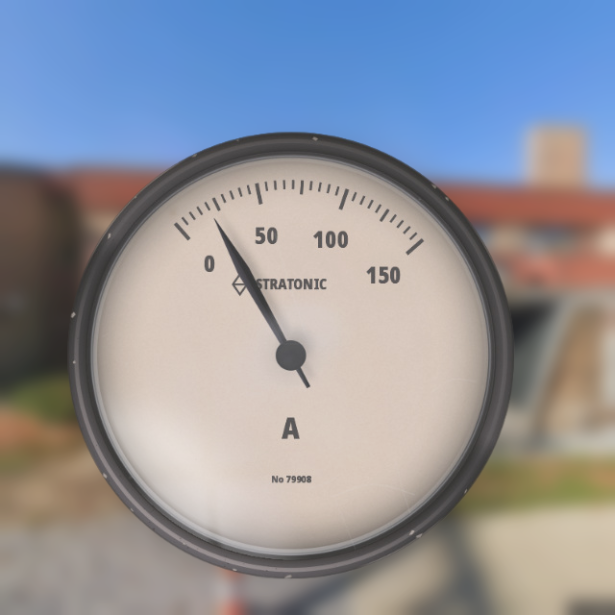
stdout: {"value": 20, "unit": "A"}
